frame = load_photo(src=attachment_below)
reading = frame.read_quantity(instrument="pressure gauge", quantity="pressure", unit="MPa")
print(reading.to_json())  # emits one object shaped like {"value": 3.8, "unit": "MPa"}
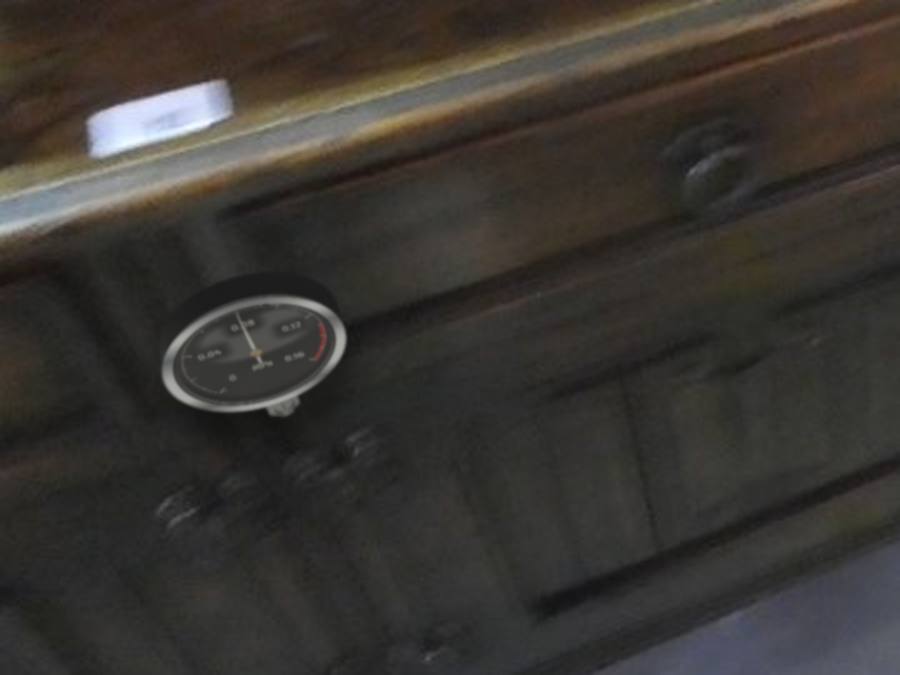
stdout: {"value": 0.08, "unit": "MPa"}
